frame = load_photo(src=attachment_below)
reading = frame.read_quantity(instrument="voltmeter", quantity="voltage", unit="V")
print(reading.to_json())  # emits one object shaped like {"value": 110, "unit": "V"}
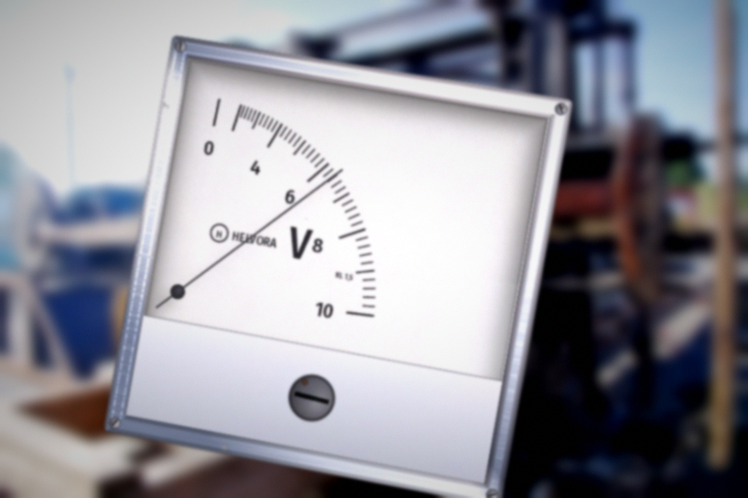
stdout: {"value": 6.4, "unit": "V"}
